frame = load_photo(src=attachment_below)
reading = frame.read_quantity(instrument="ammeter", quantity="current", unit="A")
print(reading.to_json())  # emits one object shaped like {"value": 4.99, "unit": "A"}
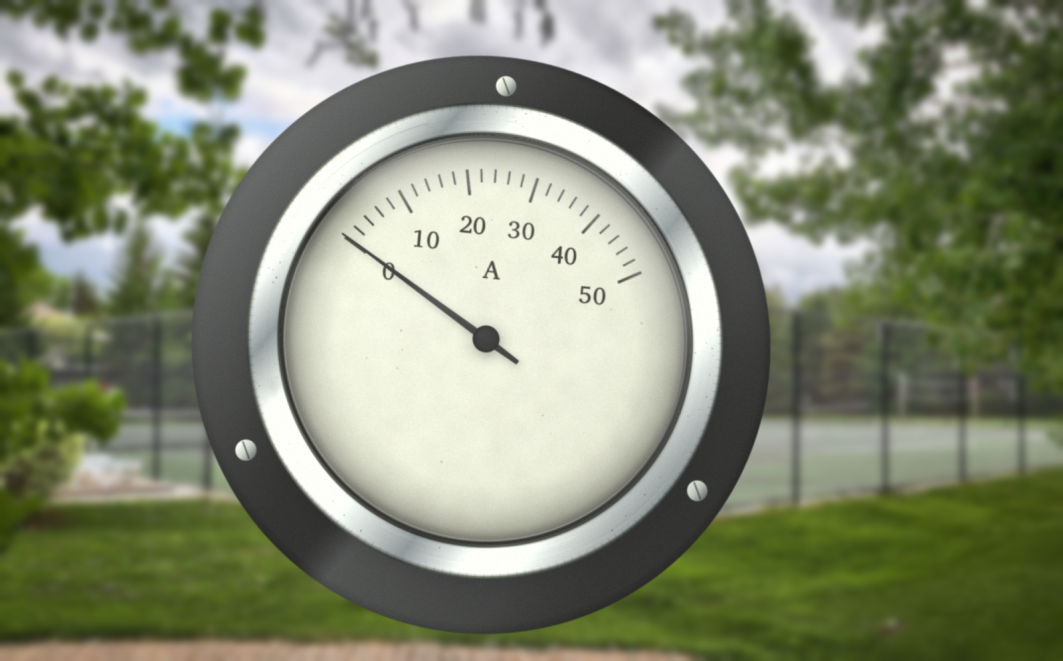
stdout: {"value": 0, "unit": "A"}
